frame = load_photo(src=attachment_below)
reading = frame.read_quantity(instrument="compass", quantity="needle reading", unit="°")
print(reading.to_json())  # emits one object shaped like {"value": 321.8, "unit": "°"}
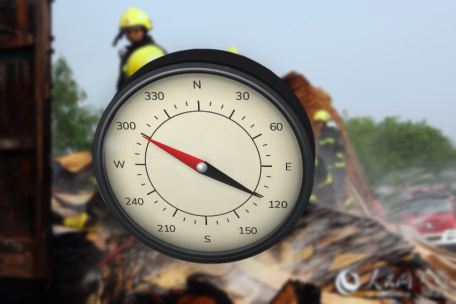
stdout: {"value": 300, "unit": "°"}
